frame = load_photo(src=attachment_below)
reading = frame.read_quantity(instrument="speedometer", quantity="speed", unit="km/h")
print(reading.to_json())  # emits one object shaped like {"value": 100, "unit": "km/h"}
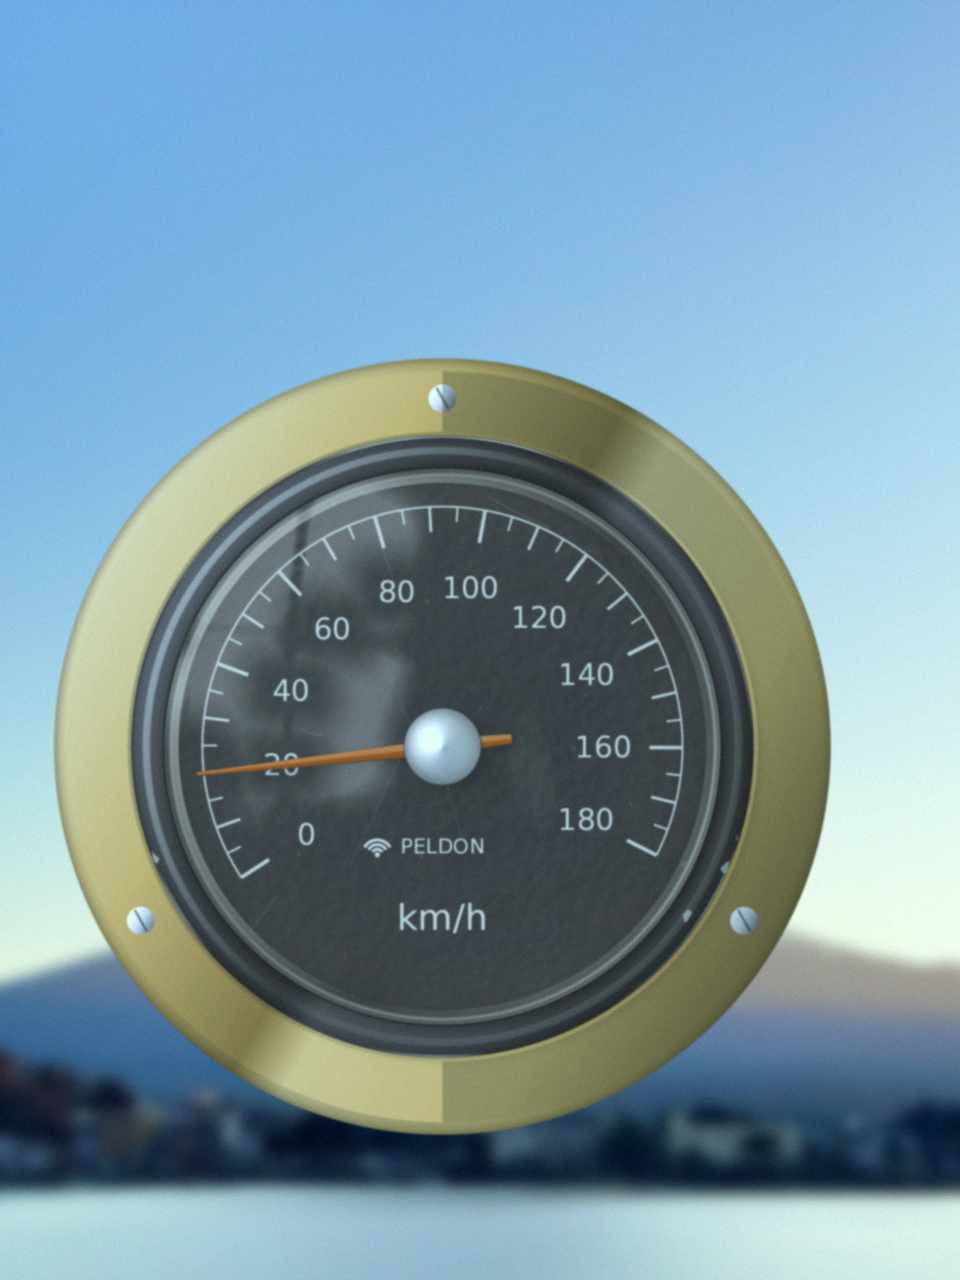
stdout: {"value": 20, "unit": "km/h"}
